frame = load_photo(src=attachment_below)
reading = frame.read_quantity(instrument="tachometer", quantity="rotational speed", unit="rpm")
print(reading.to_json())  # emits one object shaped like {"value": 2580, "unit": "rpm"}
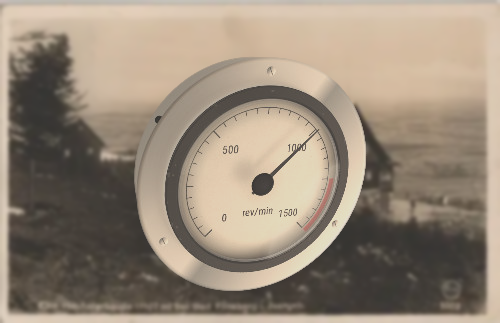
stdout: {"value": 1000, "unit": "rpm"}
